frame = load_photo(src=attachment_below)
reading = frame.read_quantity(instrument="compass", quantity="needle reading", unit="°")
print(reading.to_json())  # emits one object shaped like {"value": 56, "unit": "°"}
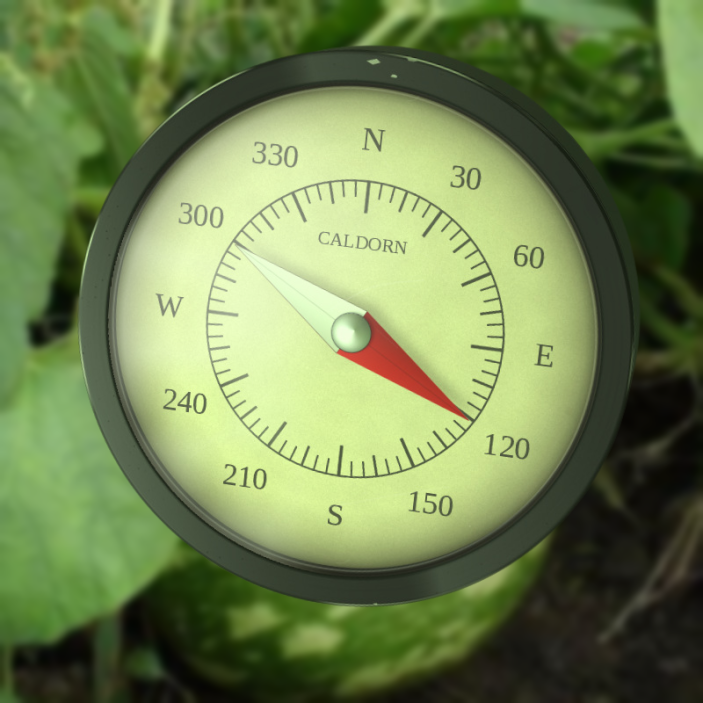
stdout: {"value": 120, "unit": "°"}
